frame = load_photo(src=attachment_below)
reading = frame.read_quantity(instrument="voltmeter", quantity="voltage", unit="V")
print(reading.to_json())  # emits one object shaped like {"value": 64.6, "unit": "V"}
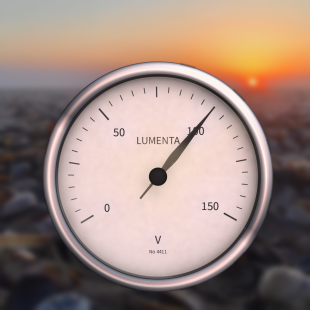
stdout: {"value": 100, "unit": "V"}
